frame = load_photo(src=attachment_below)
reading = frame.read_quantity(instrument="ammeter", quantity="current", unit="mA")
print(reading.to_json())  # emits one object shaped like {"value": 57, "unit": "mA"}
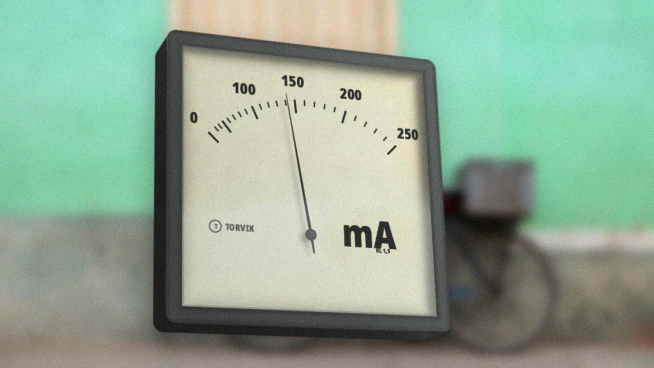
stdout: {"value": 140, "unit": "mA"}
